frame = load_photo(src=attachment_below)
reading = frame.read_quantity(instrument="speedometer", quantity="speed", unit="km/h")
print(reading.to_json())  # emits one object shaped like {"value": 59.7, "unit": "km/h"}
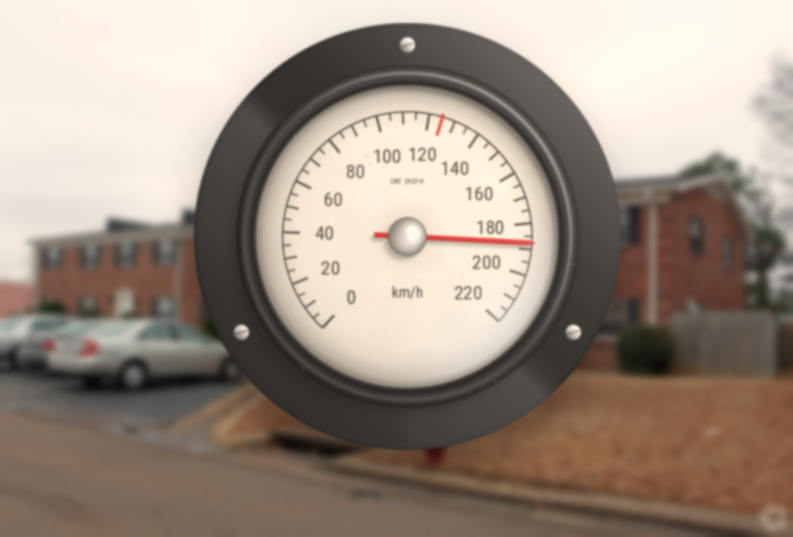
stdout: {"value": 187.5, "unit": "km/h"}
